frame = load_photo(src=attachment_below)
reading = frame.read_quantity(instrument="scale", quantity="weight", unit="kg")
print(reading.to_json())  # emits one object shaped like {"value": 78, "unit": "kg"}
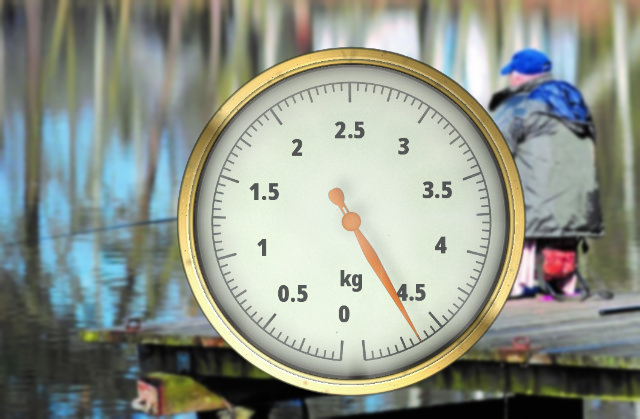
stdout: {"value": 4.65, "unit": "kg"}
